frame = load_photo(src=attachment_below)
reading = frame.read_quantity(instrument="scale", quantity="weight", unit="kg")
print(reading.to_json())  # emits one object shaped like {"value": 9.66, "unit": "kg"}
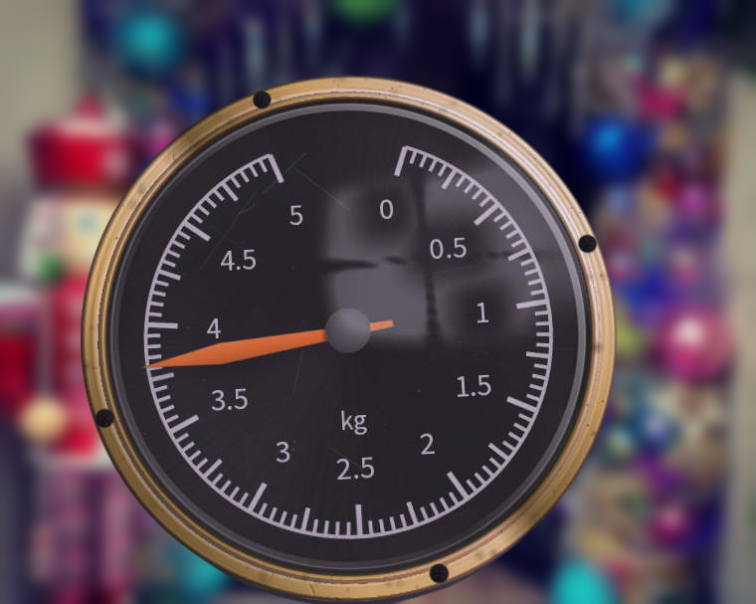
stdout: {"value": 3.8, "unit": "kg"}
